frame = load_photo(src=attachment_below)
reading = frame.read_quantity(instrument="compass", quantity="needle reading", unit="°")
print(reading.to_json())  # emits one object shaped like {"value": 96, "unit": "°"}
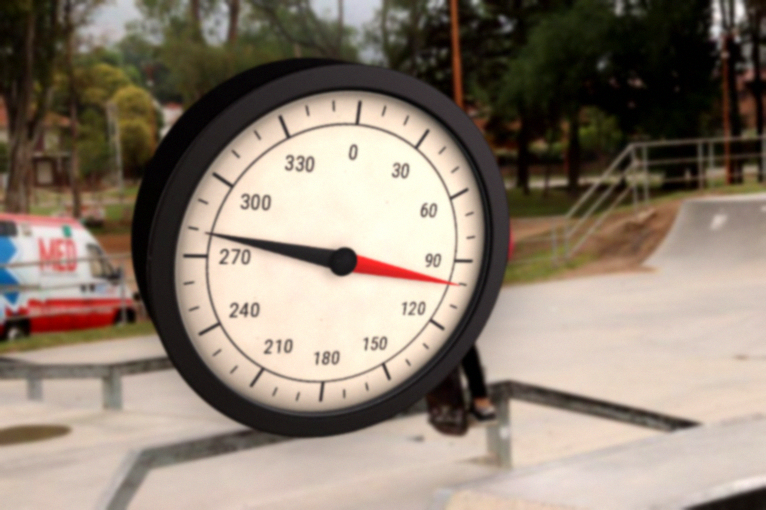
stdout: {"value": 100, "unit": "°"}
